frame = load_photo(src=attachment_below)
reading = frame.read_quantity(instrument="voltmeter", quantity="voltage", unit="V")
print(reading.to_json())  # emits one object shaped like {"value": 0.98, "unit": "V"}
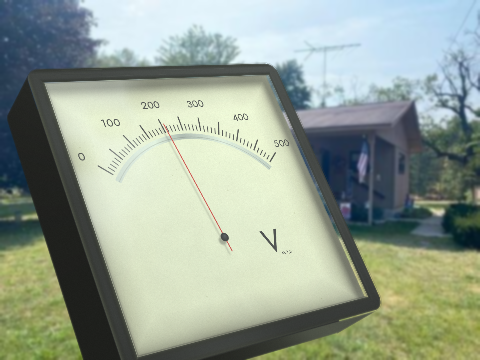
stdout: {"value": 200, "unit": "V"}
